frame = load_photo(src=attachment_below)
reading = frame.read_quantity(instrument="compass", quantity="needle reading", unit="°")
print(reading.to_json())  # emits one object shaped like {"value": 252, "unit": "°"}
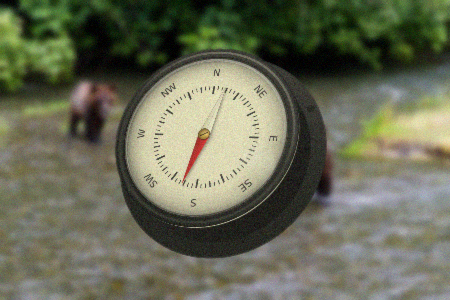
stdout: {"value": 195, "unit": "°"}
